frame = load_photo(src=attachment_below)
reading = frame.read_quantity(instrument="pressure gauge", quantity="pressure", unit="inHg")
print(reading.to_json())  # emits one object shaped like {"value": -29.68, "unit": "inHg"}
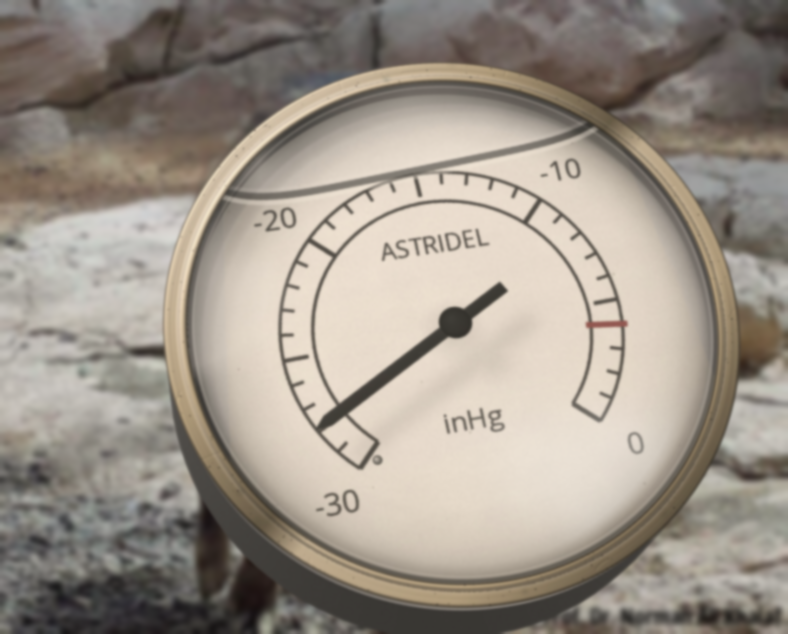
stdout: {"value": -28, "unit": "inHg"}
